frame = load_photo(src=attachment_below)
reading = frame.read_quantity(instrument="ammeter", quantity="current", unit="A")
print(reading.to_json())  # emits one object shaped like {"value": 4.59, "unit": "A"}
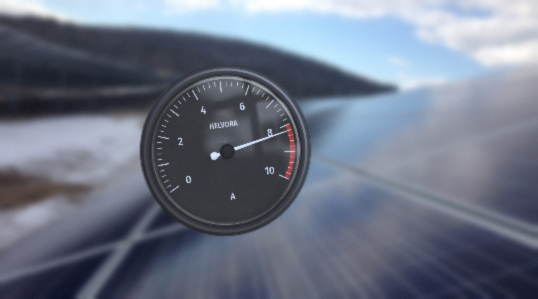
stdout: {"value": 8.2, "unit": "A"}
